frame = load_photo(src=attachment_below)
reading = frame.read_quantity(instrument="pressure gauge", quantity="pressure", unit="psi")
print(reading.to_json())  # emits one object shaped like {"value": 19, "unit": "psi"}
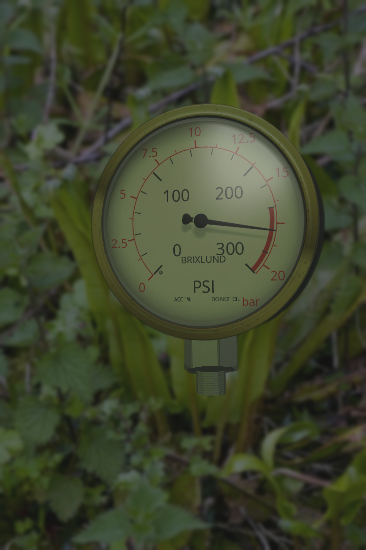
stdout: {"value": 260, "unit": "psi"}
